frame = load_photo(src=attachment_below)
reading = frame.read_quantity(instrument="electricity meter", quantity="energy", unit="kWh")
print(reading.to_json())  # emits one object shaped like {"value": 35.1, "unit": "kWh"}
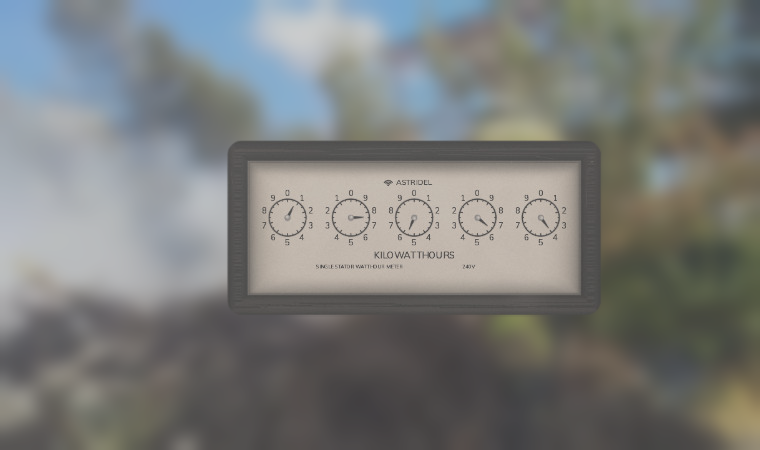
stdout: {"value": 7564, "unit": "kWh"}
